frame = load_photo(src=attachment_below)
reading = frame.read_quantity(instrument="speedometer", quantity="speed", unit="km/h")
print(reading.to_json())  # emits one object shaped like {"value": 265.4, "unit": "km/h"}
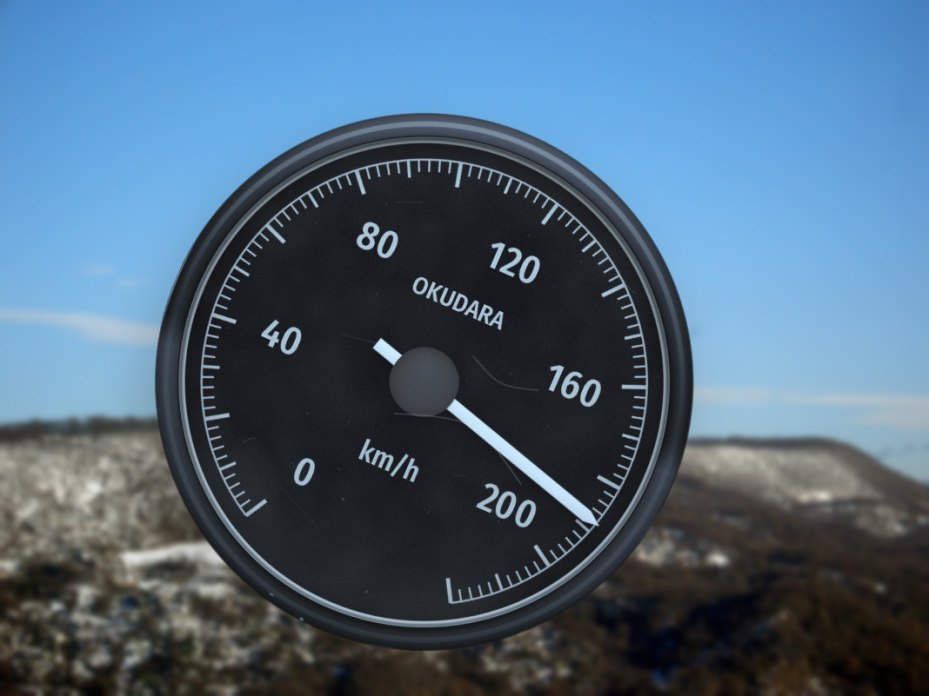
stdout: {"value": 188, "unit": "km/h"}
